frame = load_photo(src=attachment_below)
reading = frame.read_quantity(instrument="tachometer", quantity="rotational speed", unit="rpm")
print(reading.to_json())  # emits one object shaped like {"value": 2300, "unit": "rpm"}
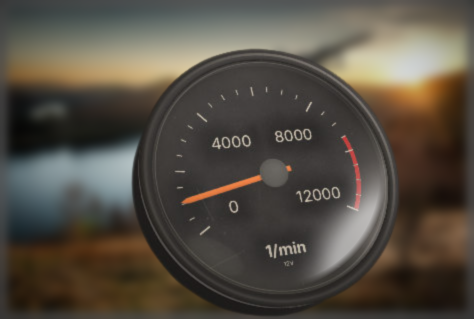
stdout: {"value": 1000, "unit": "rpm"}
